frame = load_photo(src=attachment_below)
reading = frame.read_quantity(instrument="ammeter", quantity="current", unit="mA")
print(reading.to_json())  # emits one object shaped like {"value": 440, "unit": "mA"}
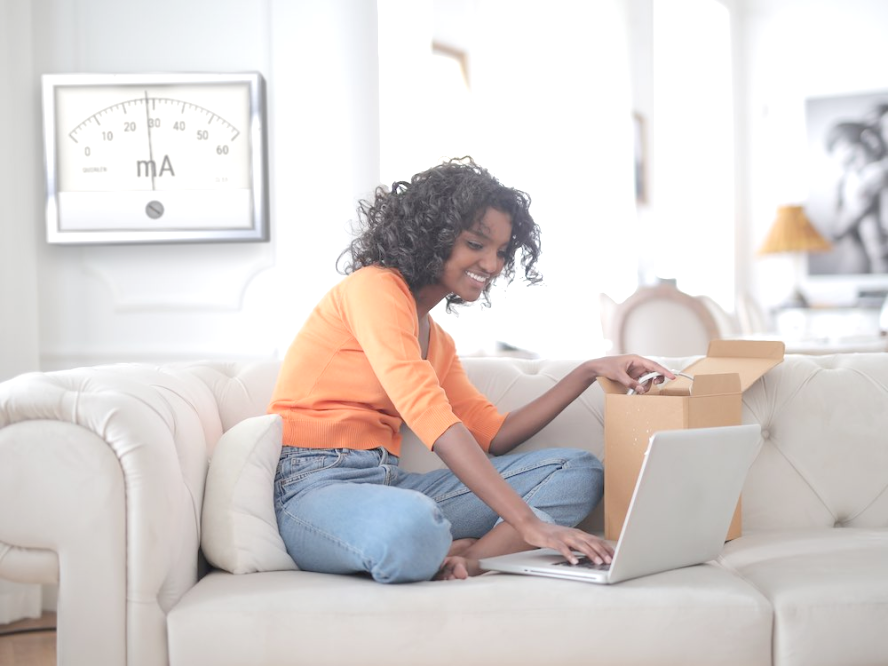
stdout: {"value": 28, "unit": "mA"}
